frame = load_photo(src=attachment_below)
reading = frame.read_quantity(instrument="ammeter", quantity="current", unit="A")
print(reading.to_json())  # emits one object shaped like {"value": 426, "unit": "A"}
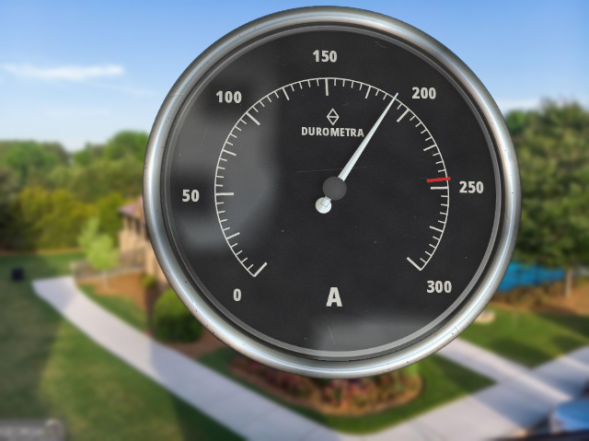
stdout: {"value": 190, "unit": "A"}
